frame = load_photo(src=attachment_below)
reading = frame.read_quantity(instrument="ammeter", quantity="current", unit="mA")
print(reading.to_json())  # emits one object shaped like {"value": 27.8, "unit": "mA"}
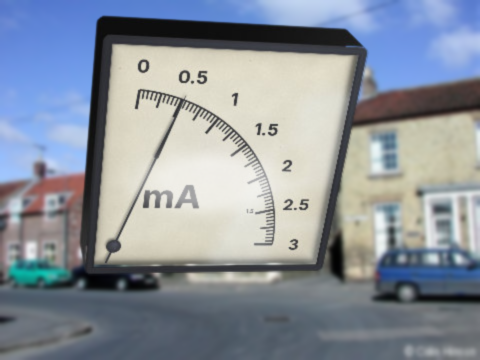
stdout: {"value": 0.5, "unit": "mA"}
